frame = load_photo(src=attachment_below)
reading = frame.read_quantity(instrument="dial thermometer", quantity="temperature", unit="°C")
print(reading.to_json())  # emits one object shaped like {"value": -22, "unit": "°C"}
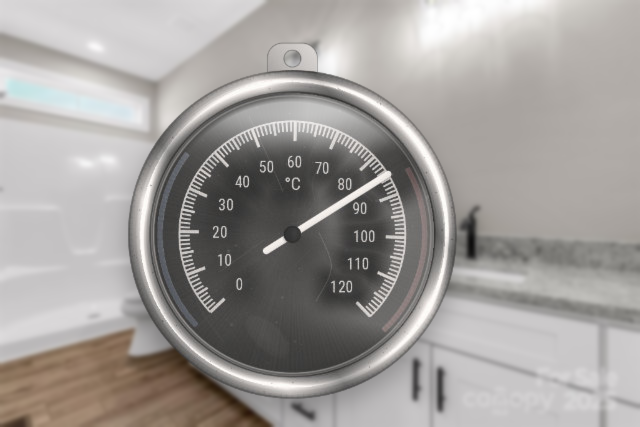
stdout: {"value": 85, "unit": "°C"}
